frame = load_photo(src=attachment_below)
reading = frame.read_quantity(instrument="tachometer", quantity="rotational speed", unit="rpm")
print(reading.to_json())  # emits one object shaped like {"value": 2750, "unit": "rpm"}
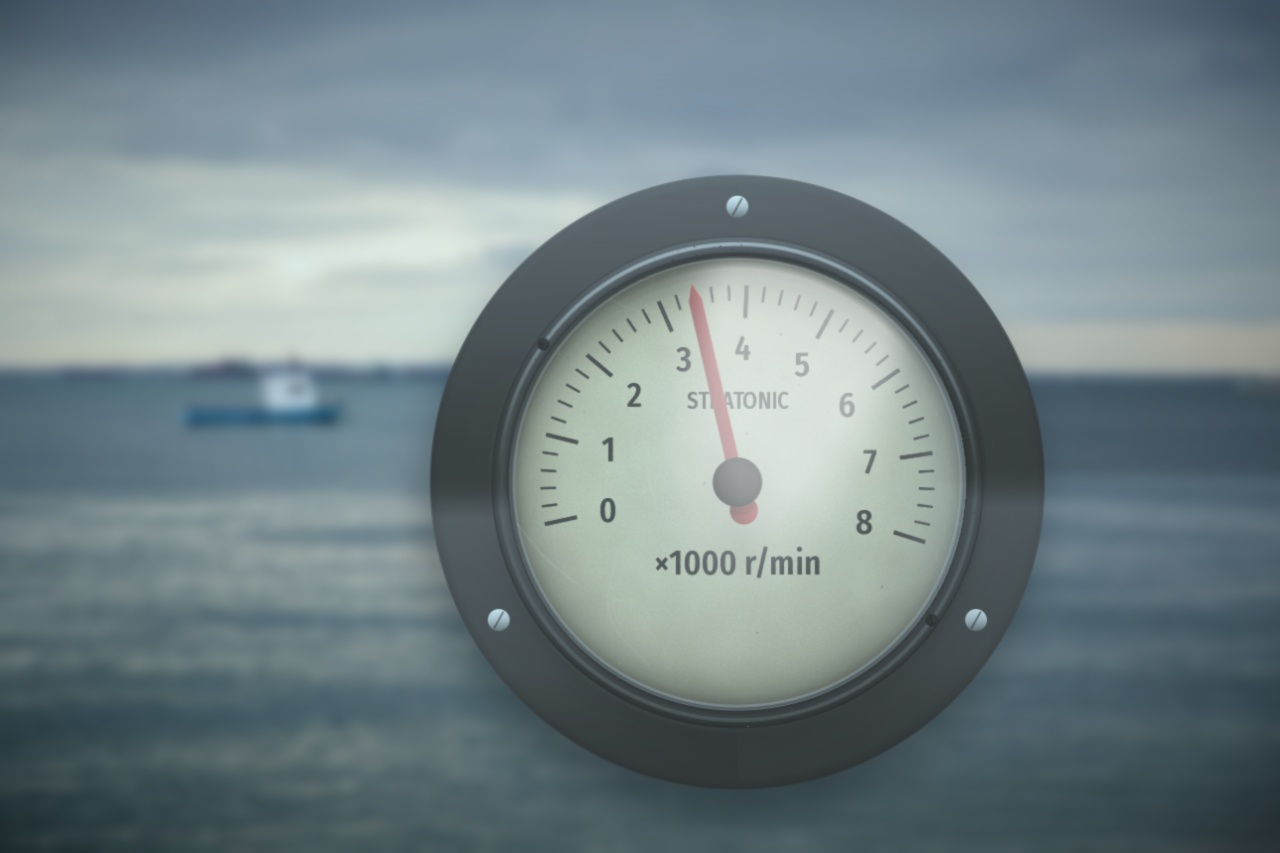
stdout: {"value": 3400, "unit": "rpm"}
